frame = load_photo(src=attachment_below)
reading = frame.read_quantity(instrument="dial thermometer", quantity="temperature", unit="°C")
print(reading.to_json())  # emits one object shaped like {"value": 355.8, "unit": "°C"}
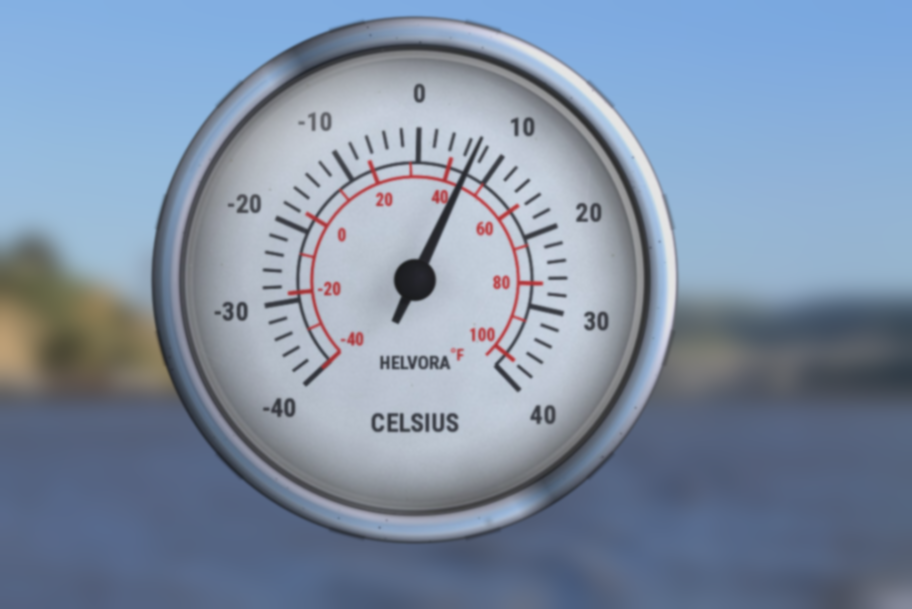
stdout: {"value": 7, "unit": "°C"}
